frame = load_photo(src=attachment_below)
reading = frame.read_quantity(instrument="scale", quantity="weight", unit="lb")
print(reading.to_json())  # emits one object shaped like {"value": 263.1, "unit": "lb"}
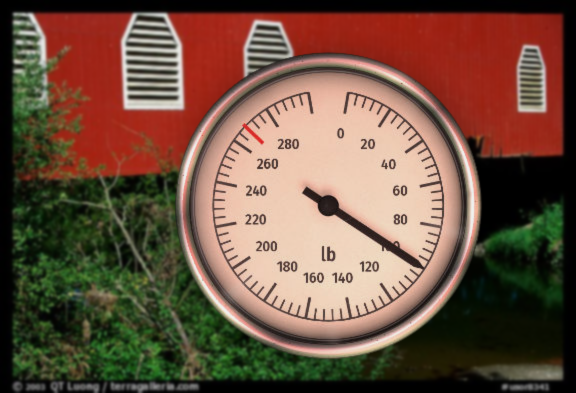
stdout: {"value": 100, "unit": "lb"}
